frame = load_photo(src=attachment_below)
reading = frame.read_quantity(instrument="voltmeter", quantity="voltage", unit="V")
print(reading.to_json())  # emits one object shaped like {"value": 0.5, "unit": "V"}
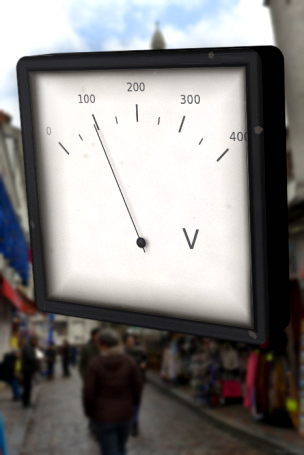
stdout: {"value": 100, "unit": "V"}
